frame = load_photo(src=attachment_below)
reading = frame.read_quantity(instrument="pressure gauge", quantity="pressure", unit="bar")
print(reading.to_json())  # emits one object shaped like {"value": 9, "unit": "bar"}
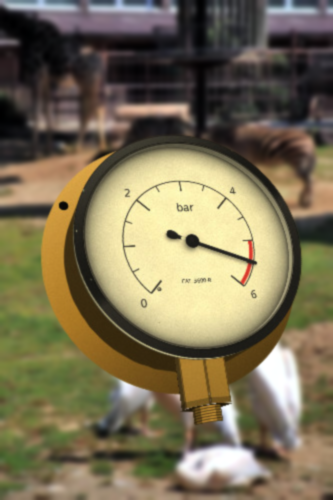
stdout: {"value": 5.5, "unit": "bar"}
